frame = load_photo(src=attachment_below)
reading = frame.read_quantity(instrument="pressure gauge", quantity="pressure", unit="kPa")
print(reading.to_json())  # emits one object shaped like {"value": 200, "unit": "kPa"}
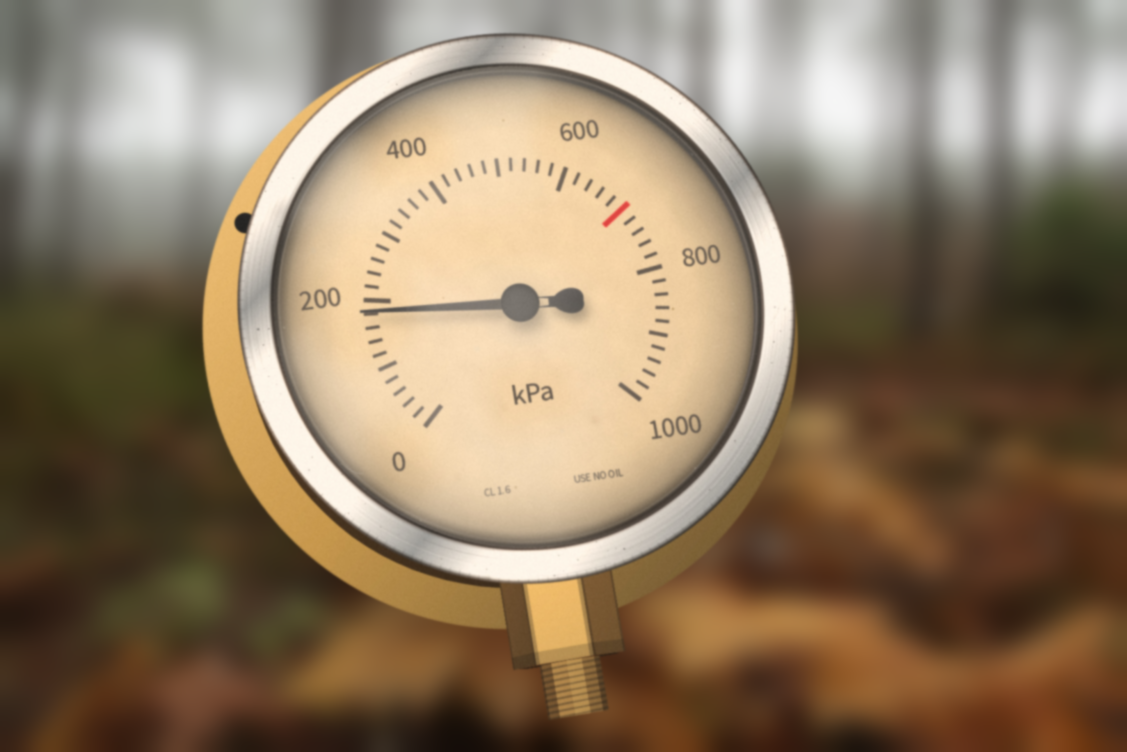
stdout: {"value": 180, "unit": "kPa"}
